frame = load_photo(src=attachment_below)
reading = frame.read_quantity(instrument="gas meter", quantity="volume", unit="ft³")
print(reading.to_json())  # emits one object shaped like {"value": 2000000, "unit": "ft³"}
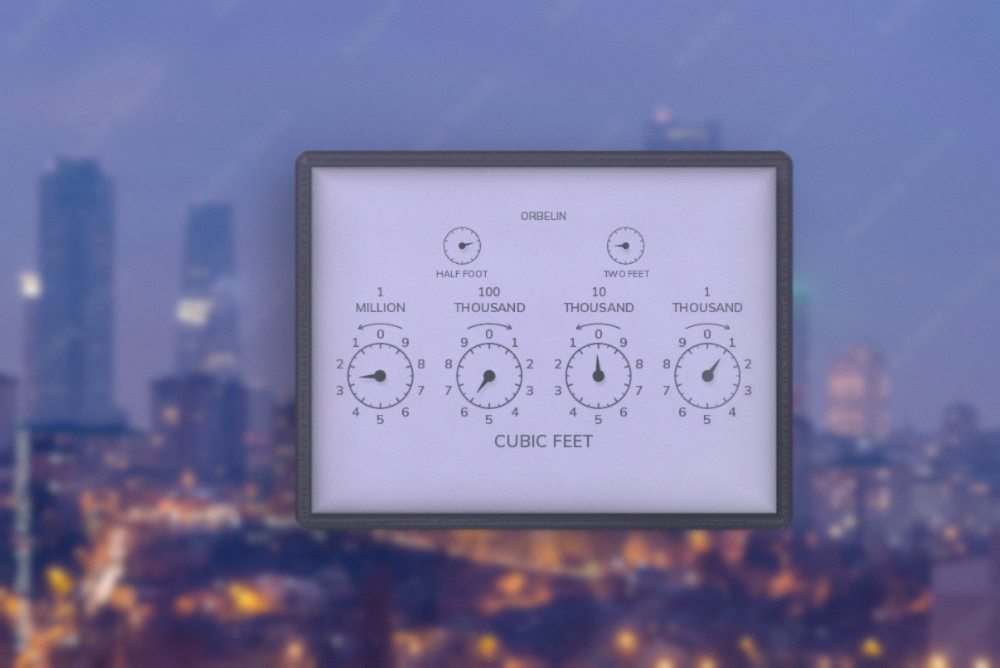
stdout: {"value": 260100, "unit": "ft³"}
